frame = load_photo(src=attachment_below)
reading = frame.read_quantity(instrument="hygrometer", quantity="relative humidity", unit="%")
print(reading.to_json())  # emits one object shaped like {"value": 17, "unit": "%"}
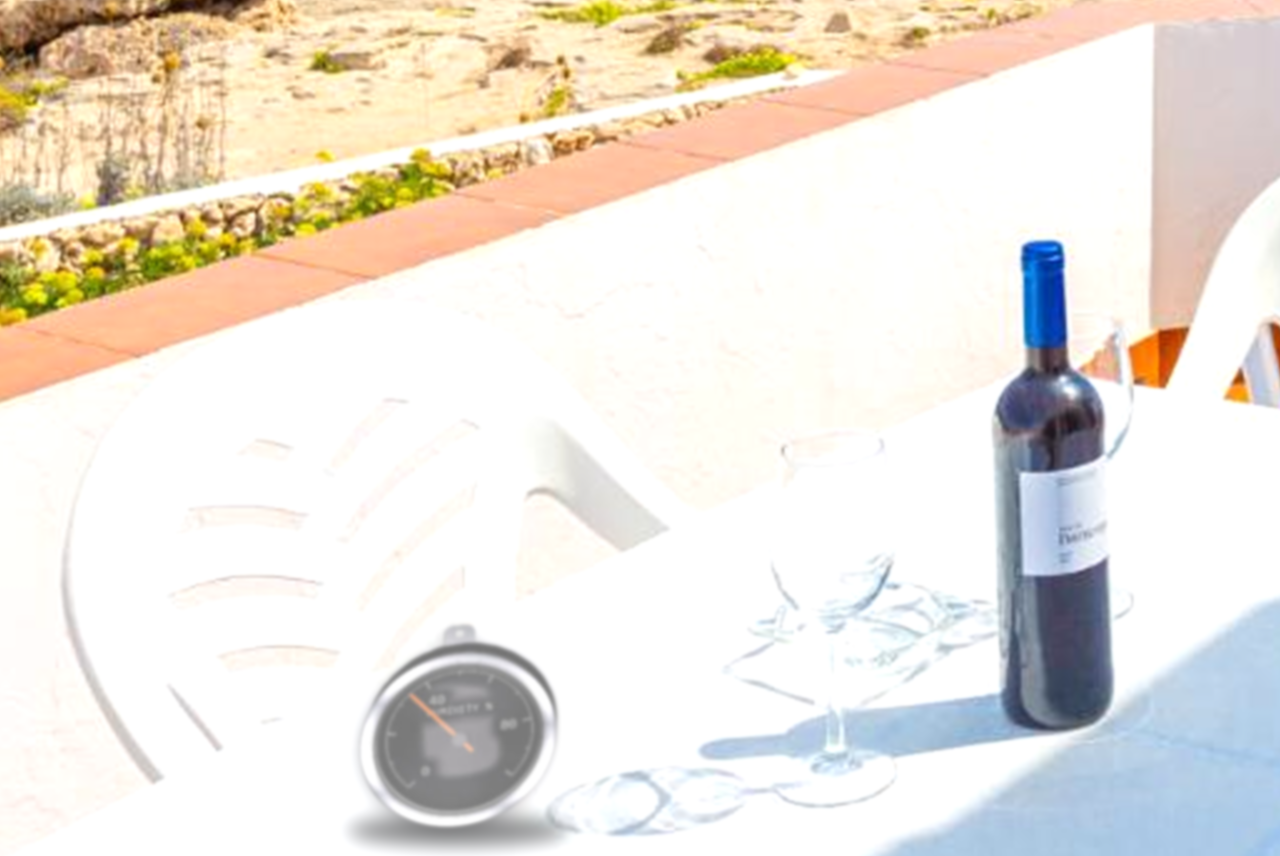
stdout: {"value": 35, "unit": "%"}
